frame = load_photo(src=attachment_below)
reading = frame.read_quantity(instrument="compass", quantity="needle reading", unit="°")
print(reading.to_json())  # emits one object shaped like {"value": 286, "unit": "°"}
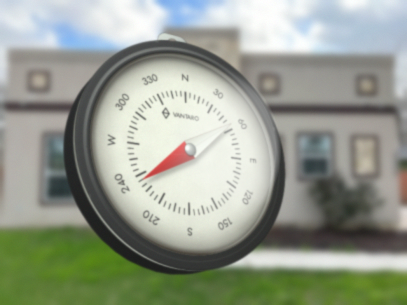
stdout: {"value": 235, "unit": "°"}
